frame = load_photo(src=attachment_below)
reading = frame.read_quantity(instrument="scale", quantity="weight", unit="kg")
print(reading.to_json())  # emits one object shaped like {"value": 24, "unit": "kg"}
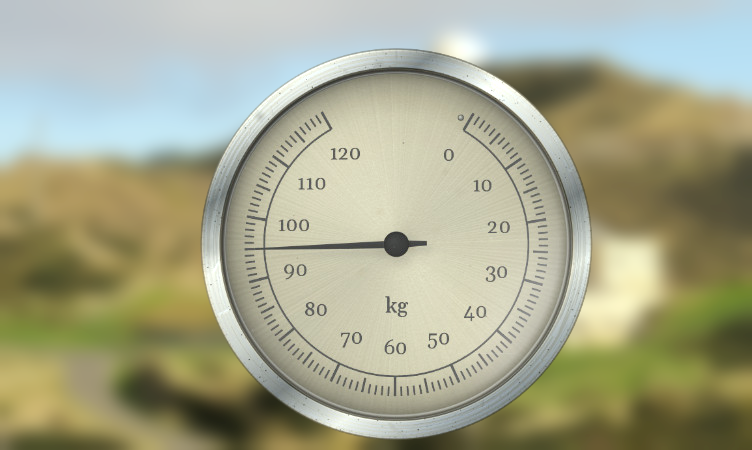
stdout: {"value": 95, "unit": "kg"}
